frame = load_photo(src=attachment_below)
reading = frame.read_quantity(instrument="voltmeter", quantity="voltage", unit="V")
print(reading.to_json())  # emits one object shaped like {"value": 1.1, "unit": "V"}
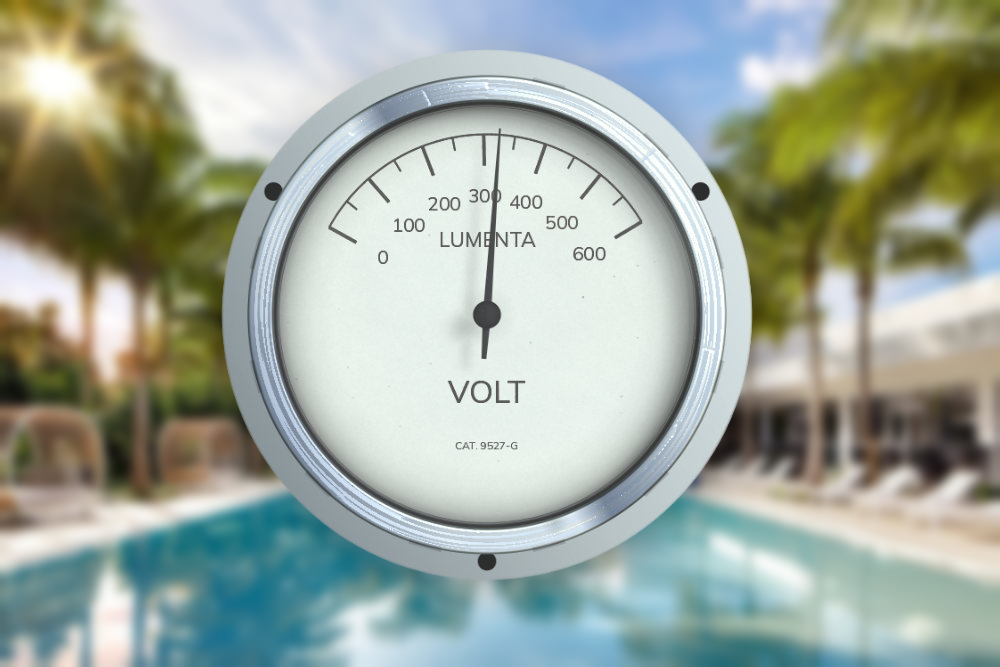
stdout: {"value": 325, "unit": "V"}
